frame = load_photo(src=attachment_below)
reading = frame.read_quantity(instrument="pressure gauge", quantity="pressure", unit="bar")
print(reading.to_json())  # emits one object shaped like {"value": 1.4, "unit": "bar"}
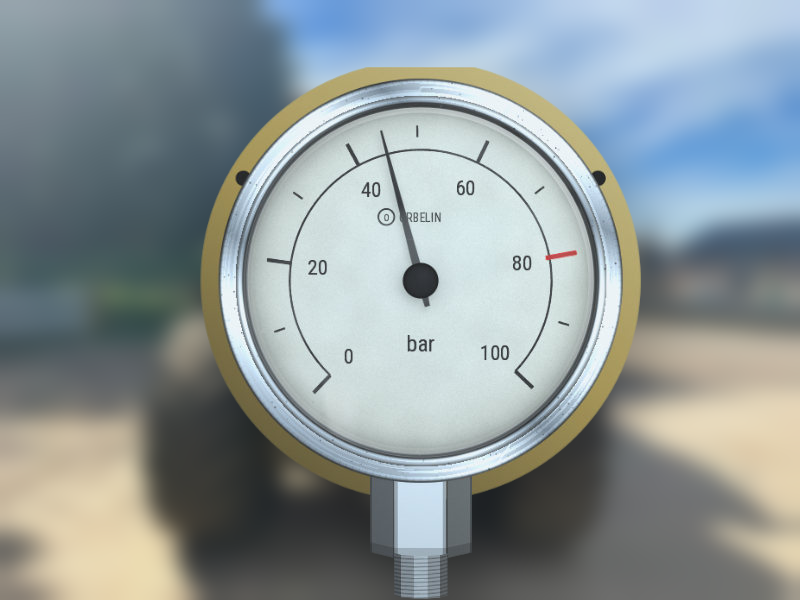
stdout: {"value": 45, "unit": "bar"}
